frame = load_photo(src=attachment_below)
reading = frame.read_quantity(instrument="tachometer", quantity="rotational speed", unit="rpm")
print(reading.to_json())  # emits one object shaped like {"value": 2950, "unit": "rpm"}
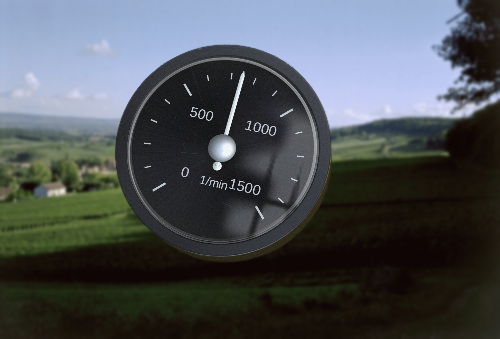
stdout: {"value": 750, "unit": "rpm"}
